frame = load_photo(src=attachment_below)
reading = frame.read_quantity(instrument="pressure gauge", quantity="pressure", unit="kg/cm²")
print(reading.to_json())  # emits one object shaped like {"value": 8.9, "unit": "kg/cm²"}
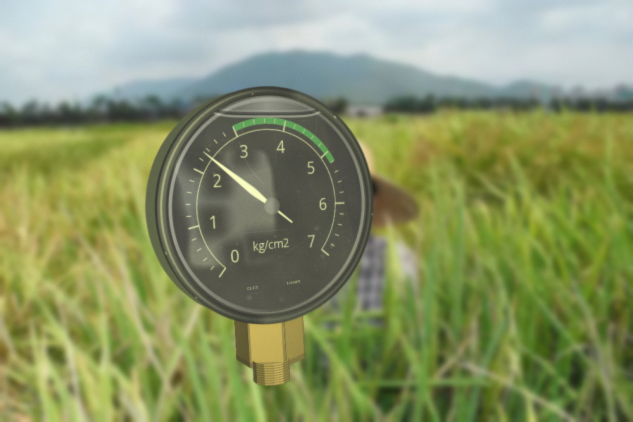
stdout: {"value": 2.3, "unit": "kg/cm²"}
